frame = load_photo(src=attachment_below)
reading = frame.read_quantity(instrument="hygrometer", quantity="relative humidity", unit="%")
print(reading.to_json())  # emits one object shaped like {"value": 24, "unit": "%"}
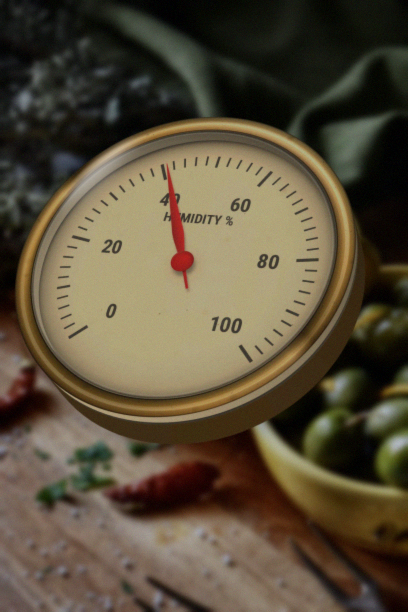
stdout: {"value": 41, "unit": "%"}
